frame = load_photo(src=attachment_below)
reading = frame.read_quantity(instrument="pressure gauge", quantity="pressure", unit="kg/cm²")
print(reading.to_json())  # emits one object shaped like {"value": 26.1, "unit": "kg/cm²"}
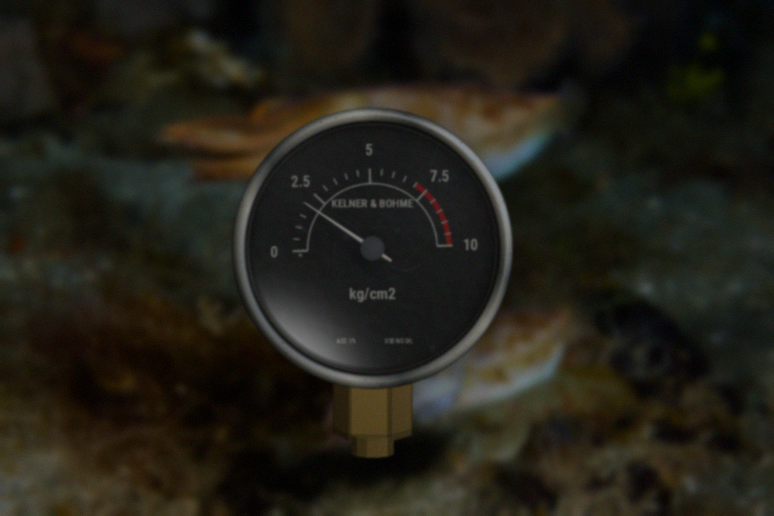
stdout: {"value": 2, "unit": "kg/cm²"}
